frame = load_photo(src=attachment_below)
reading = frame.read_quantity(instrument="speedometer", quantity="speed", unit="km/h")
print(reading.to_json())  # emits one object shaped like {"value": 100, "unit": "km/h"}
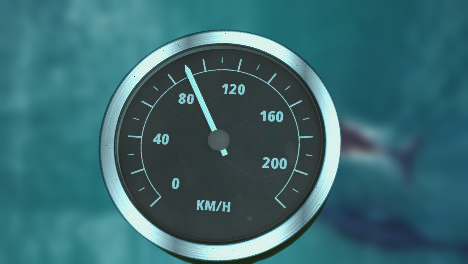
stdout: {"value": 90, "unit": "km/h"}
